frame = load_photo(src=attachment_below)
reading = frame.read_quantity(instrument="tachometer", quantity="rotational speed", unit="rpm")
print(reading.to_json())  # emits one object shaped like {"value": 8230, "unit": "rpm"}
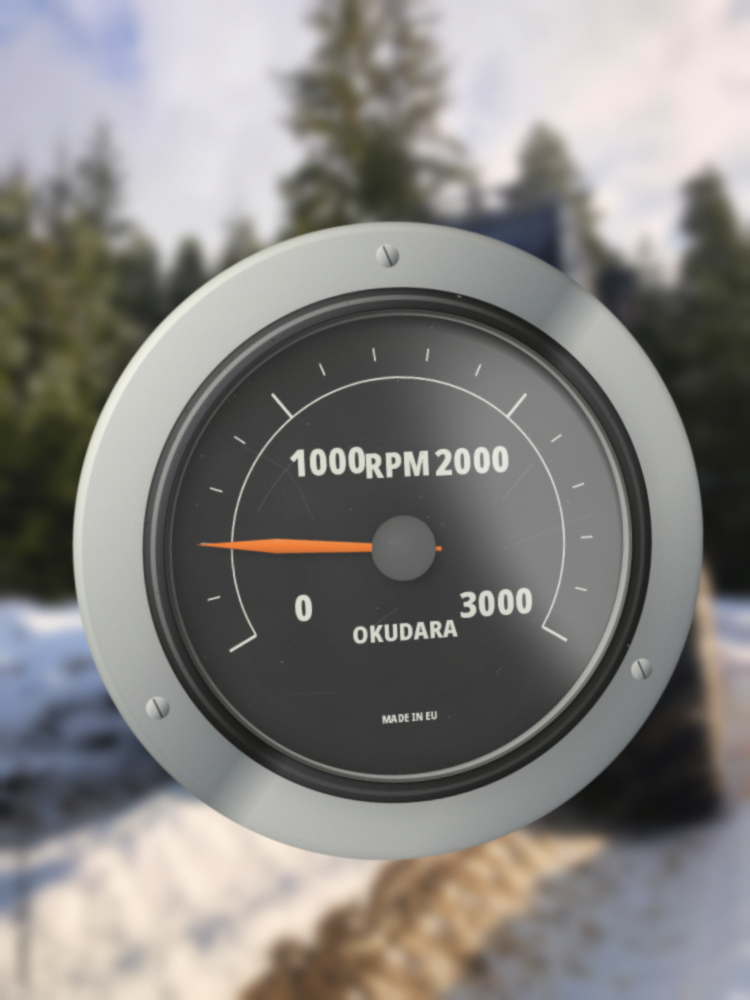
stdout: {"value": 400, "unit": "rpm"}
